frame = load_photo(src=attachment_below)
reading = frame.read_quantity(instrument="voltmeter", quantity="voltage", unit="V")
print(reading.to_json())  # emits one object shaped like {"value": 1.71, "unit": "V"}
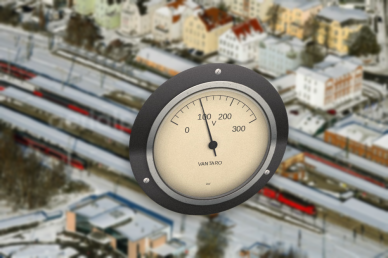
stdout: {"value": 100, "unit": "V"}
